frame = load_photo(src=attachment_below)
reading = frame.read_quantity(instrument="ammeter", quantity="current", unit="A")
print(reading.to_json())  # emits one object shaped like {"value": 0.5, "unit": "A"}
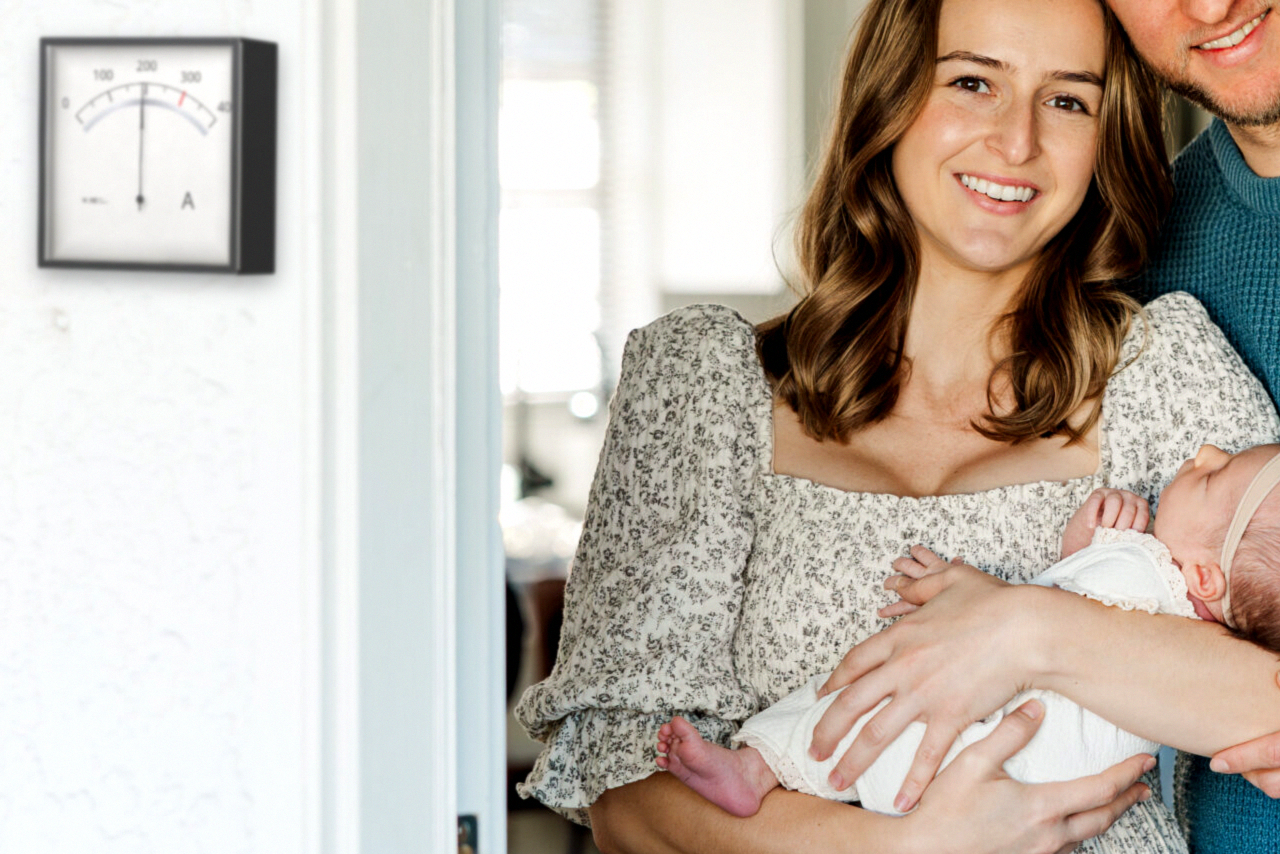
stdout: {"value": 200, "unit": "A"}
